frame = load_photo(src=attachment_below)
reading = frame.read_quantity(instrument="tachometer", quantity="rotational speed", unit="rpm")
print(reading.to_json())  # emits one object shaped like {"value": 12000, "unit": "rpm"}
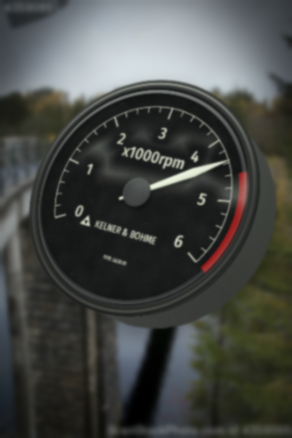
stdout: {"value": 4400, "unit": "rpm"}
